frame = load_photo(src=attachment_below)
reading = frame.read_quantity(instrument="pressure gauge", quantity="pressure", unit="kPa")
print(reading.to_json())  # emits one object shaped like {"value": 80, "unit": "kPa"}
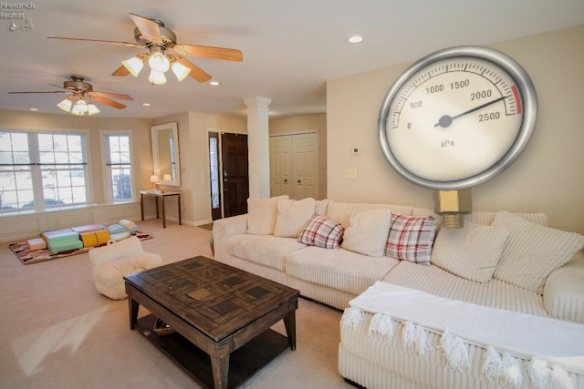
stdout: {"value": 2250, "unit": "kPa"}
